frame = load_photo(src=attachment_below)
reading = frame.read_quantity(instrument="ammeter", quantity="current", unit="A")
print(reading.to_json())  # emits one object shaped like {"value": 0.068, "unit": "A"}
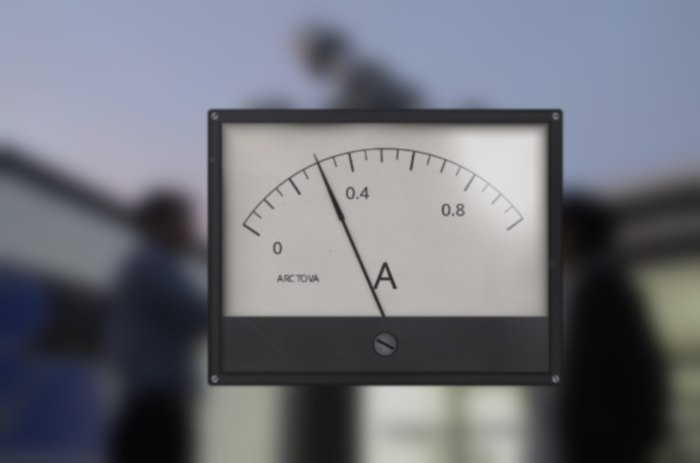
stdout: {"value": 0.3, "unit": "A"}
